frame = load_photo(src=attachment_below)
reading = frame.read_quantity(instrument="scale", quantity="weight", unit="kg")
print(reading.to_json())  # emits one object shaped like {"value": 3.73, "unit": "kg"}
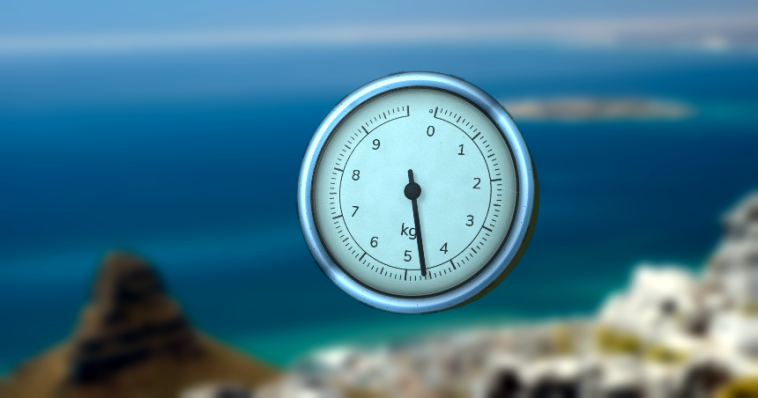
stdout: {"value": 4.6, "unit": "kg"}
